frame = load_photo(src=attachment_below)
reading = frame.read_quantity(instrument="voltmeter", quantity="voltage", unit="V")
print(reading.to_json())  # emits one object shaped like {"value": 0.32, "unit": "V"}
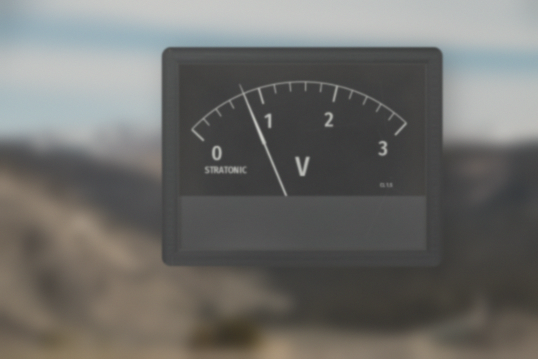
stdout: {"value": 0.8, "unit": "V"}
